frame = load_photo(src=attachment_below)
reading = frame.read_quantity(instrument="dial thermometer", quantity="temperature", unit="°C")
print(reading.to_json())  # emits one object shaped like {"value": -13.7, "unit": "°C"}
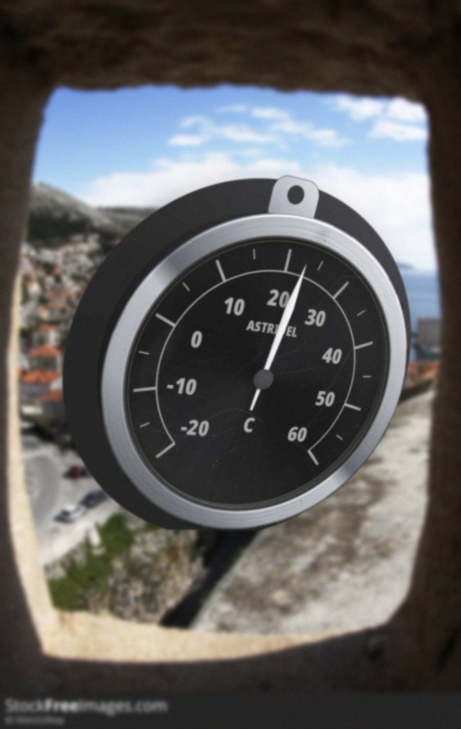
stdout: {"value": 22.5, "unit": "°C"}
